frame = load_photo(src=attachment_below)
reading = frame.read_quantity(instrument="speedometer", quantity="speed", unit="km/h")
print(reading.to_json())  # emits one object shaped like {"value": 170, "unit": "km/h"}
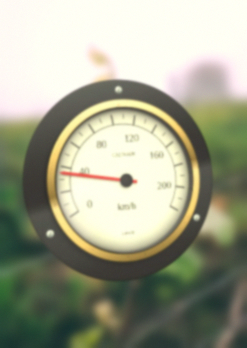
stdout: {"value": 35, "unit": "km/h"}
